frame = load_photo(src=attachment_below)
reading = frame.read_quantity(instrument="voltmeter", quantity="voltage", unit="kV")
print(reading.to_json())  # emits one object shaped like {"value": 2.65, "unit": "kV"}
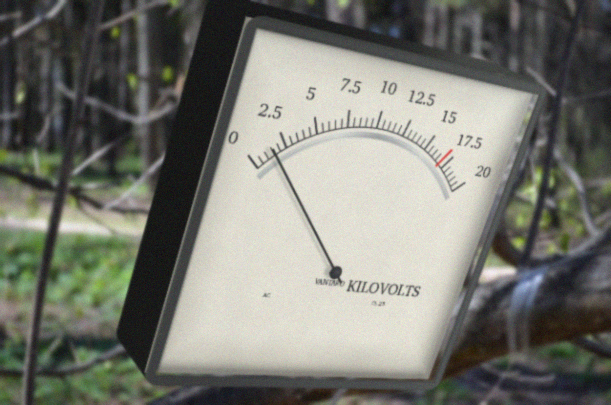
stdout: {"value": 1.5, "unit": "kV"}
